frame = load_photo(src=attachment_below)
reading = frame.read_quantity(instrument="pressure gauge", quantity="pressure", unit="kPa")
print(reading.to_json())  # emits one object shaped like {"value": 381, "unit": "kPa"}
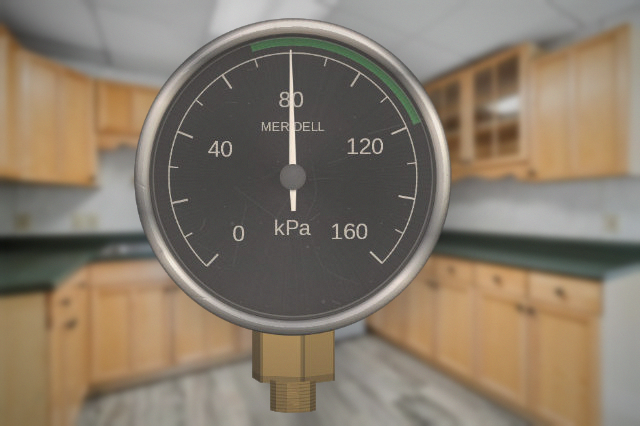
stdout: {"value": 80, "unit": "kPa"}
